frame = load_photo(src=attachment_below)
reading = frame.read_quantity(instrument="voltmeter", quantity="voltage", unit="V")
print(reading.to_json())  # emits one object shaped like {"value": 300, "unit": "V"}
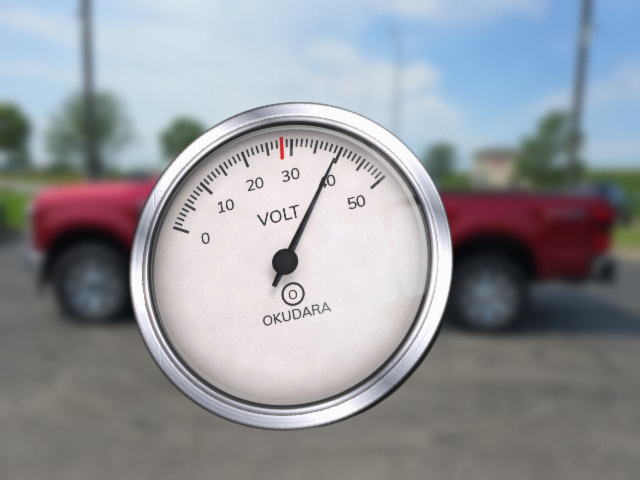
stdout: {"value": 40, "unit": "V"}
